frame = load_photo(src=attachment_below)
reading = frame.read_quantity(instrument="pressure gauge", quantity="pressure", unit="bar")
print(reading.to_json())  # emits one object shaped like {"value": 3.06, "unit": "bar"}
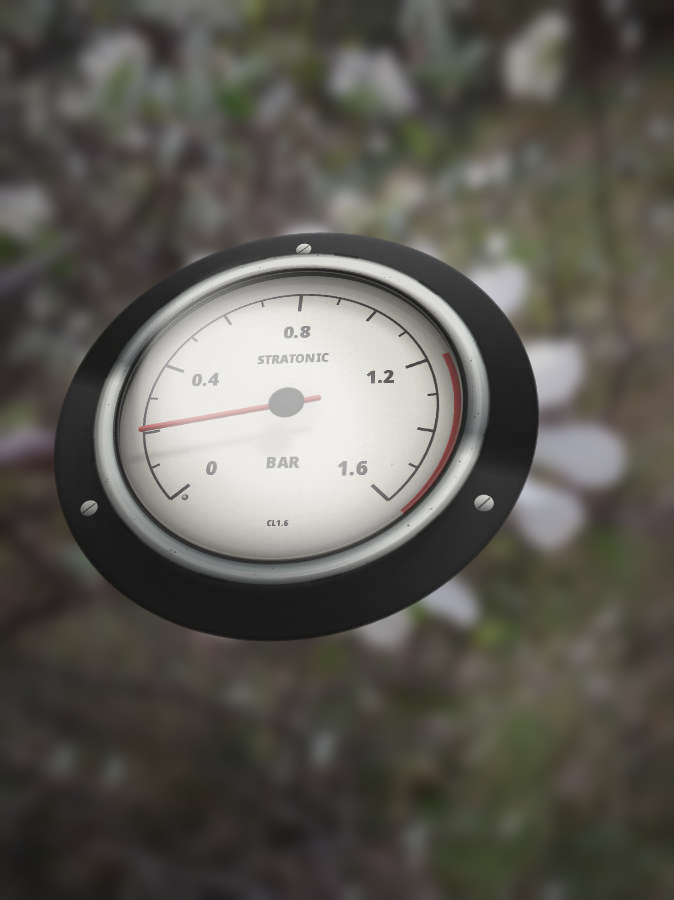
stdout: {"value": 0.2, "unit": "bar"}
